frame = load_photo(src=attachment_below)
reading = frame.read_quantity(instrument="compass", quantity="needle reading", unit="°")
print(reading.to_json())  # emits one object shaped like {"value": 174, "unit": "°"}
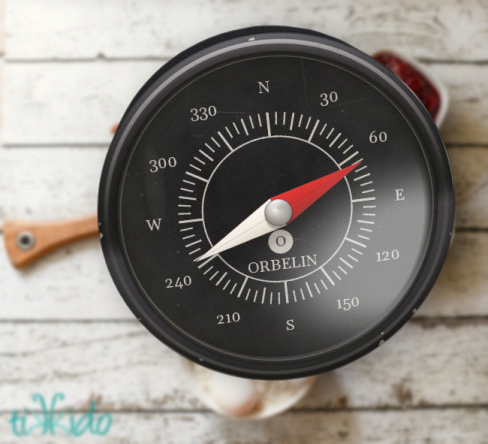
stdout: {"value": 65, "unit": "°"}
